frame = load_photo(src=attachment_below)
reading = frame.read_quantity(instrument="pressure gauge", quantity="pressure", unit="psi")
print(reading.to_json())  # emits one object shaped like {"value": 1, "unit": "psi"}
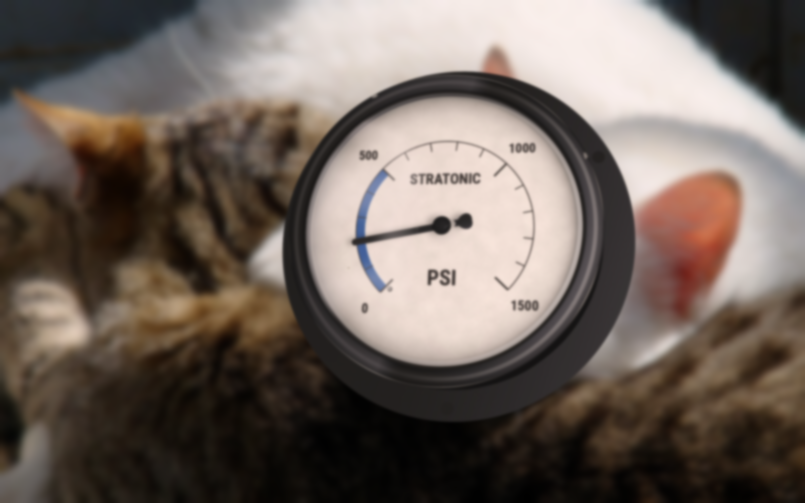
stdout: {"value": 200, "unit": "psi"}
